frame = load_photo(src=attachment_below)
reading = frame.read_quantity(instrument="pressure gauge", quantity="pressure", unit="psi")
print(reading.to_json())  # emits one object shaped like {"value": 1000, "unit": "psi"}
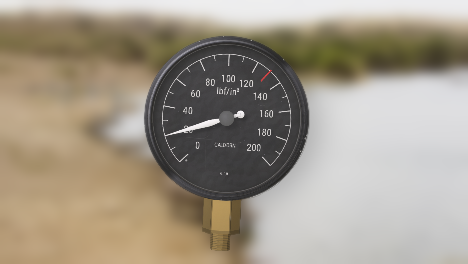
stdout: {"value": 20, "unit": "psi"}
